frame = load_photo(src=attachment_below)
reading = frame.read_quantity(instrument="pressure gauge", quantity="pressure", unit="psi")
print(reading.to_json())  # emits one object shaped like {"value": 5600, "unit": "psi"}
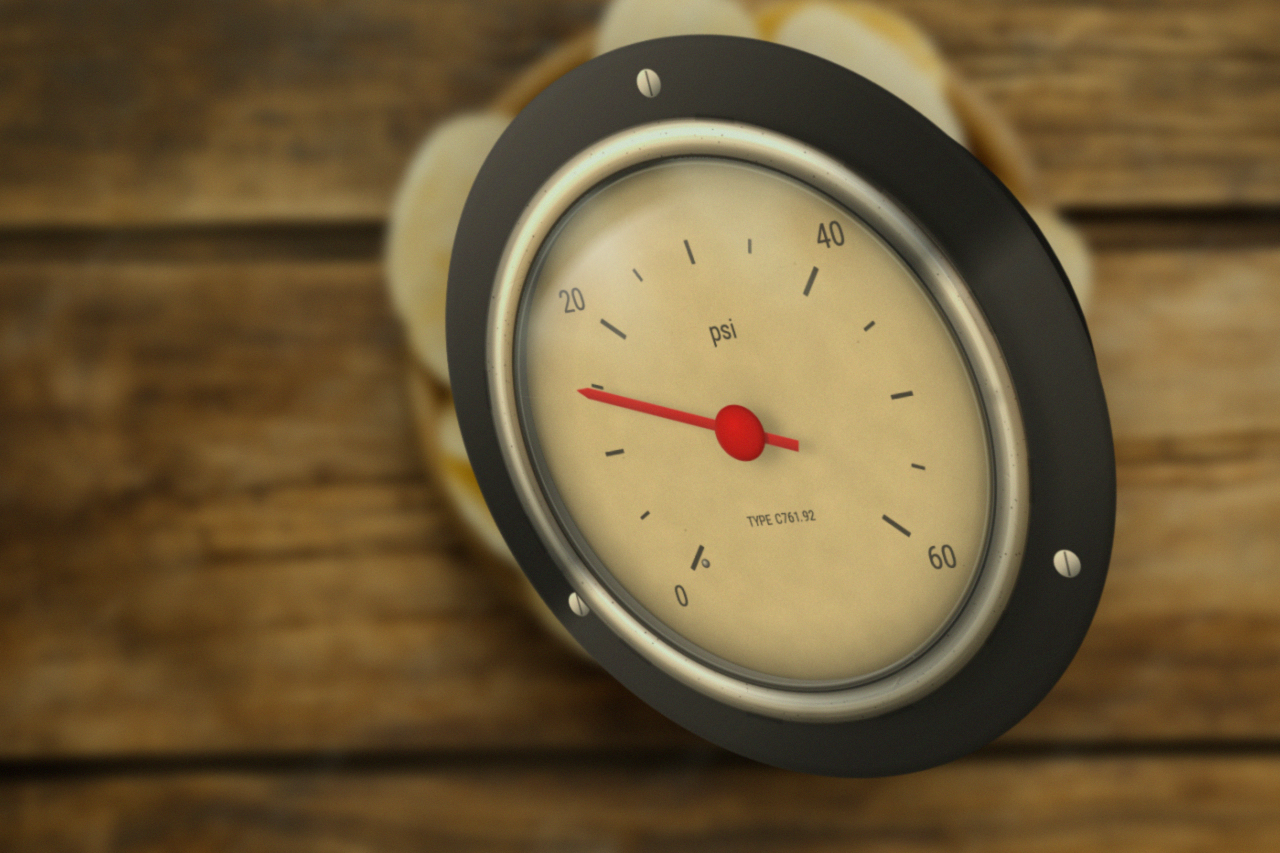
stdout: {"value": 15, "unit": "psi"}
